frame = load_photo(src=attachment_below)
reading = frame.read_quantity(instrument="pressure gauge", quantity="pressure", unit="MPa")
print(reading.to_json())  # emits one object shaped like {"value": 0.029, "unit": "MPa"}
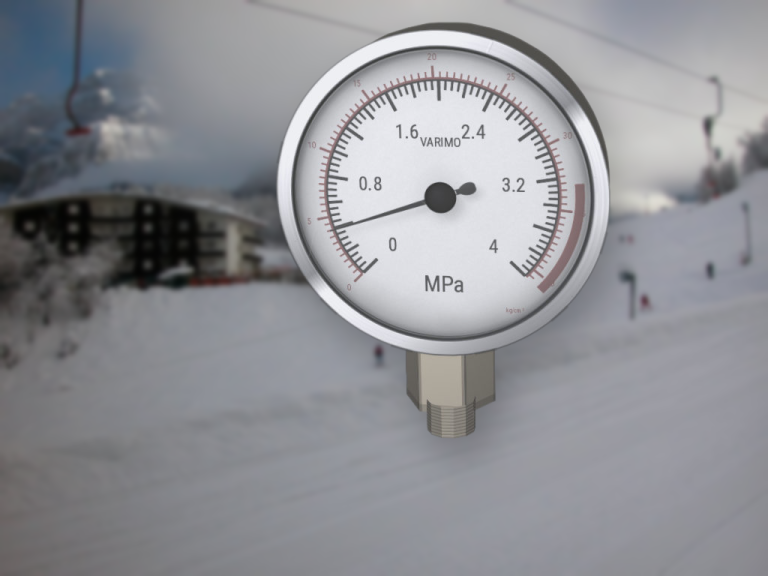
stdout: {"value": 0.4, "unit": "MPa"}
